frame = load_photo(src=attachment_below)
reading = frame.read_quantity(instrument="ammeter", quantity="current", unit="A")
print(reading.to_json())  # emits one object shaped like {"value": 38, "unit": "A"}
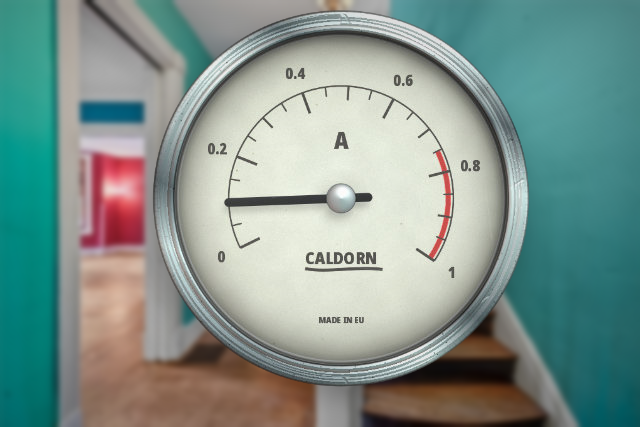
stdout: {"value": 0.1, "unit": "A"}
